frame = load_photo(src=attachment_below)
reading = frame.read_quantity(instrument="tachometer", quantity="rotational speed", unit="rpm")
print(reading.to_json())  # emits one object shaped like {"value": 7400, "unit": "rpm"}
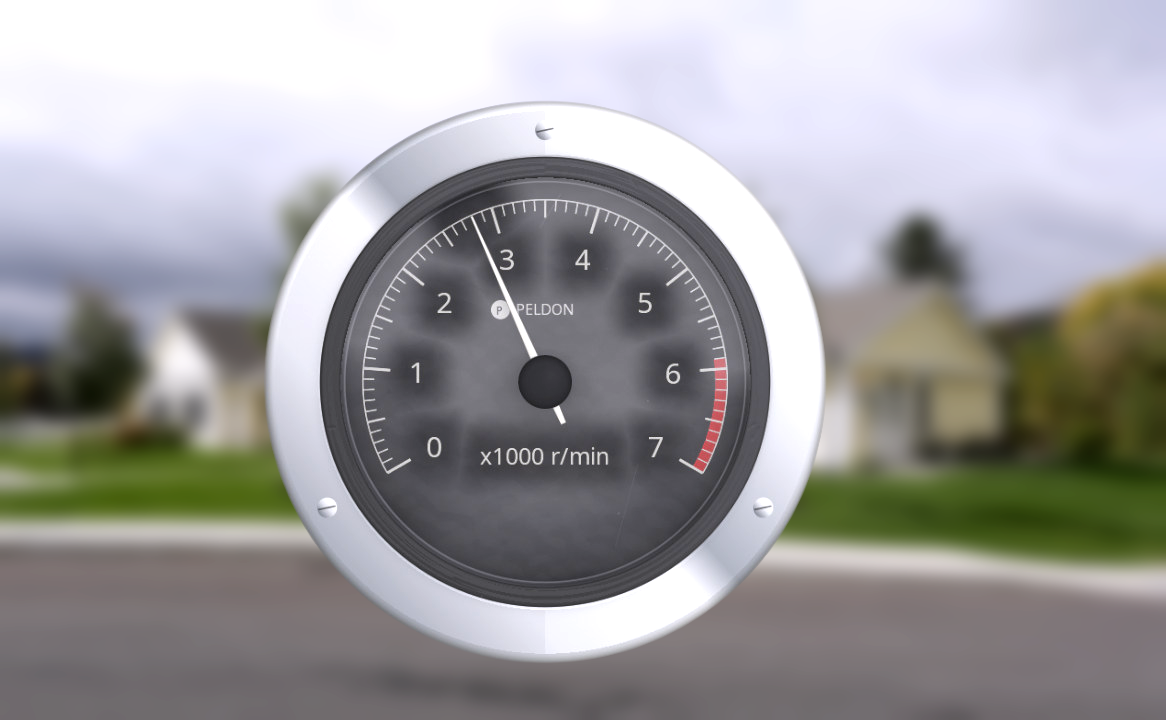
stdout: {"value": 2800, "unit": "rpm"}
